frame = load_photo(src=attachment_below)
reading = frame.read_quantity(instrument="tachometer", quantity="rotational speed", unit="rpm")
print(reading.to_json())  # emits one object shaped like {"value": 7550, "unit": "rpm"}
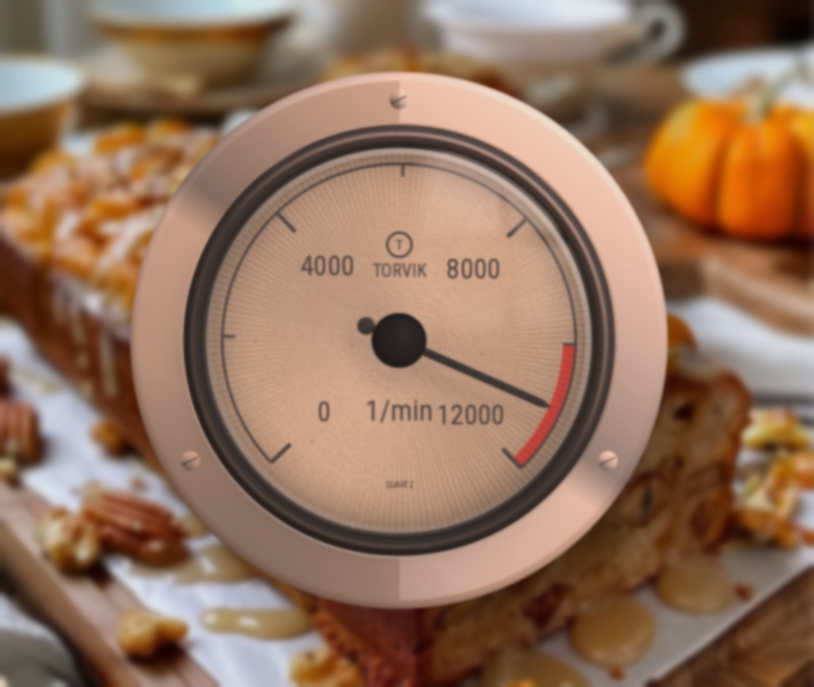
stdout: {"value": 11000, "unit": "rpm"}
